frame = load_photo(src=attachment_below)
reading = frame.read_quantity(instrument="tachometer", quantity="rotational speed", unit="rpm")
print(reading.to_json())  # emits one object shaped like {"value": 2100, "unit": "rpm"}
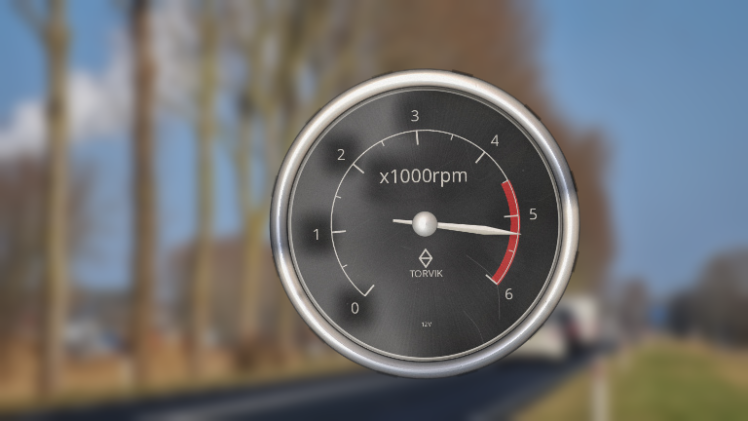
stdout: {"value": 5250, "unit": "rpm"}
